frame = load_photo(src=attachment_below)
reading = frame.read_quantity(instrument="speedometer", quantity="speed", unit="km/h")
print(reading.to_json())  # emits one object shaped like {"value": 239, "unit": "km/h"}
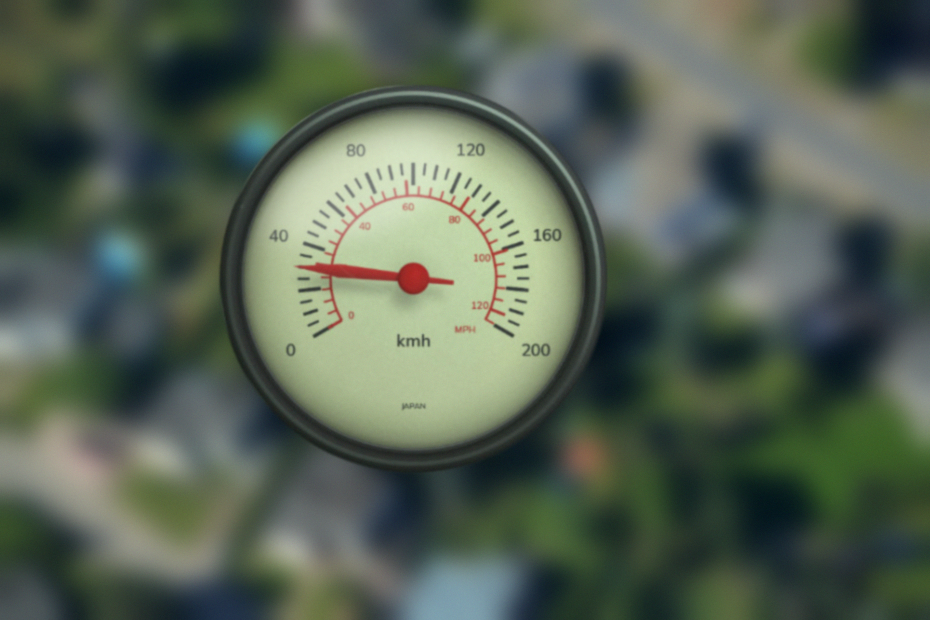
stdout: {"value": 30, "unit": "km/h"}
